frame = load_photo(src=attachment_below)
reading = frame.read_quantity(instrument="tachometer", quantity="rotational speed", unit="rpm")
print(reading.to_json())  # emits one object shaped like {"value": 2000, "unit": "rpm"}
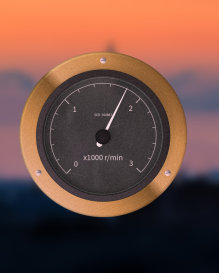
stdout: {"value": 1800, "unit": "rpm"}
